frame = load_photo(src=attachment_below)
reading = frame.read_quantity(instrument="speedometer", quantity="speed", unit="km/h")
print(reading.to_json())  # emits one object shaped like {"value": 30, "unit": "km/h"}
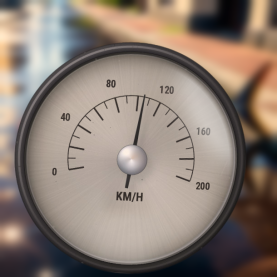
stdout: {"value": 105, "unit": "km/h"}
